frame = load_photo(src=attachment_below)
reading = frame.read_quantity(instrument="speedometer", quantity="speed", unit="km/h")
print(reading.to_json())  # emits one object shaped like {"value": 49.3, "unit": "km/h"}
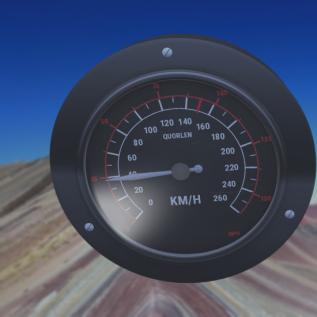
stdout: {"value": 40, "unit": "km/h"}
